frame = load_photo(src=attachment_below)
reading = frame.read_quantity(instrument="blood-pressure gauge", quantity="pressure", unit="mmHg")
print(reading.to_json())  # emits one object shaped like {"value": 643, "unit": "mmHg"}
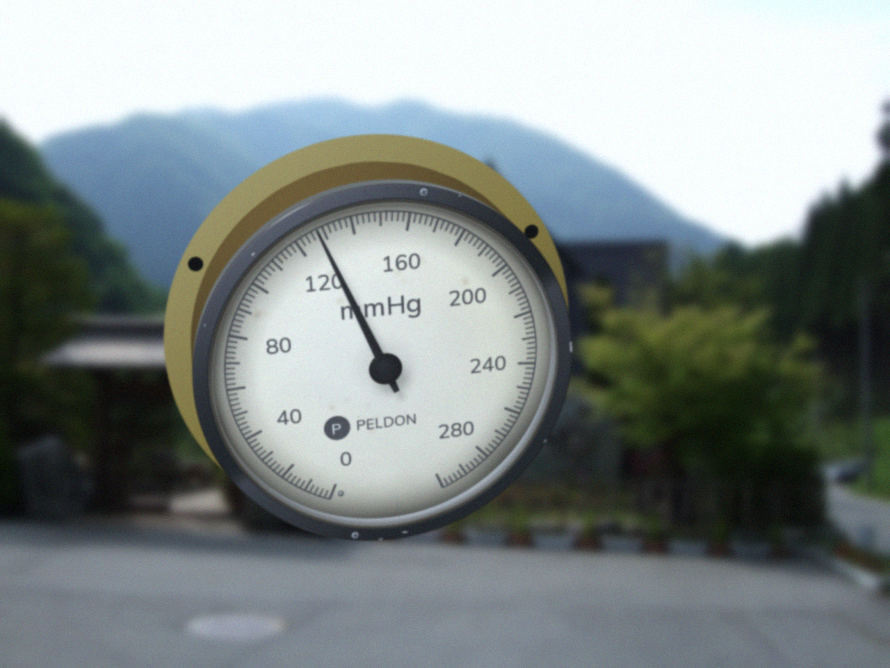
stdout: {"value": 128, "unit": "mmHg"}
